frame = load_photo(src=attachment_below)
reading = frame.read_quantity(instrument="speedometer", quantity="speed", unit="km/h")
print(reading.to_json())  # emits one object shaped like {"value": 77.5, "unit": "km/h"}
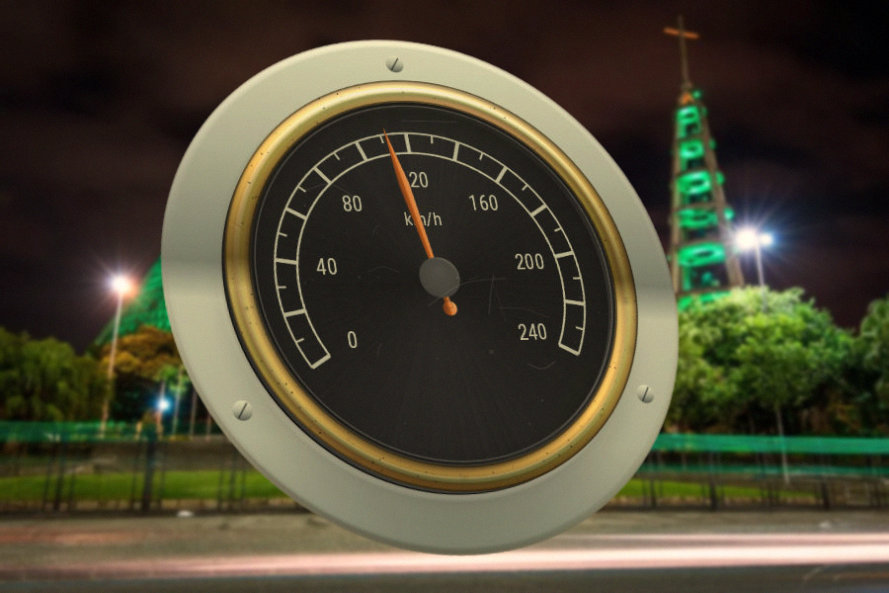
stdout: {"value": 110, "unit": "km/h"}
